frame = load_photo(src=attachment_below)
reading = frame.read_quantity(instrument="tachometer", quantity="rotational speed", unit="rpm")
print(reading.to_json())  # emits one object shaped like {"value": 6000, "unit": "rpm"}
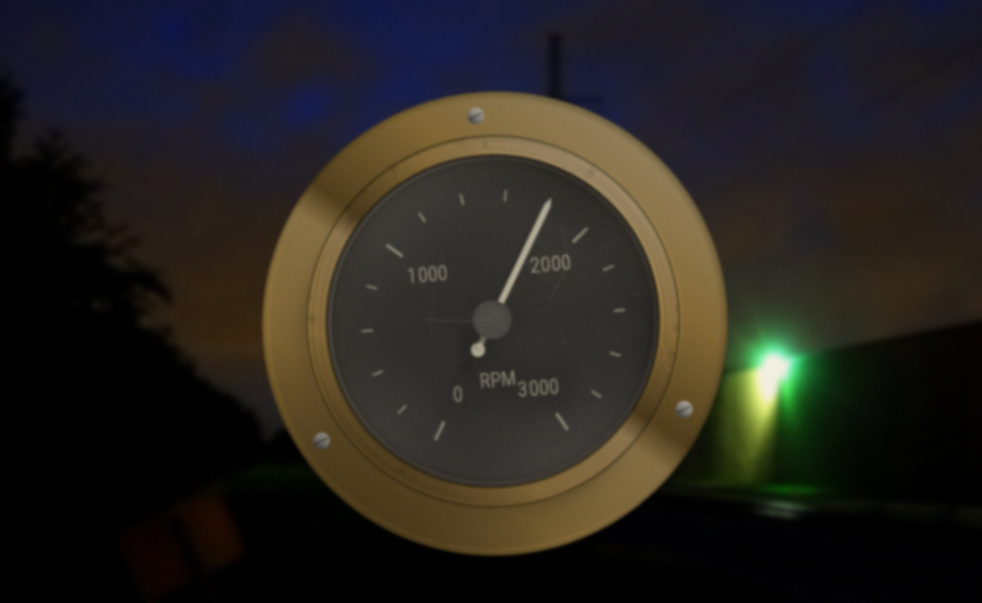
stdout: {"value": 1800, "unit": "rpm"}
